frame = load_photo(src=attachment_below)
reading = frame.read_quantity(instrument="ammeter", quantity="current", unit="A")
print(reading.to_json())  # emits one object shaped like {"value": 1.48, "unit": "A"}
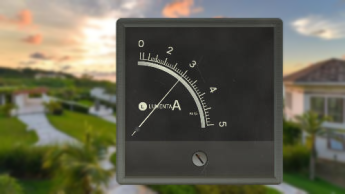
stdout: {"value": 3, "unit": "A"}
